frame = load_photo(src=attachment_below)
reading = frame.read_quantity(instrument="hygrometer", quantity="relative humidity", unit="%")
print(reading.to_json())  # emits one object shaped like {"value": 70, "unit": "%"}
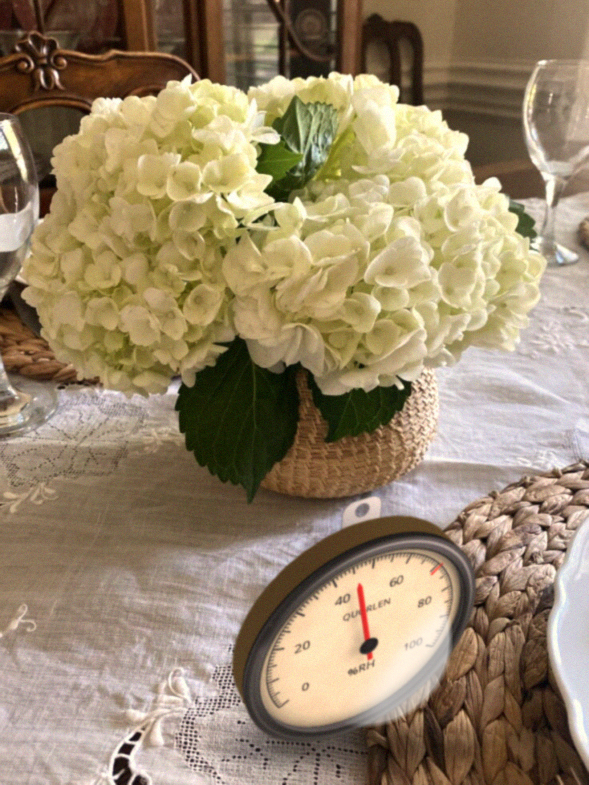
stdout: {"value": 45, "unit": "%"}
